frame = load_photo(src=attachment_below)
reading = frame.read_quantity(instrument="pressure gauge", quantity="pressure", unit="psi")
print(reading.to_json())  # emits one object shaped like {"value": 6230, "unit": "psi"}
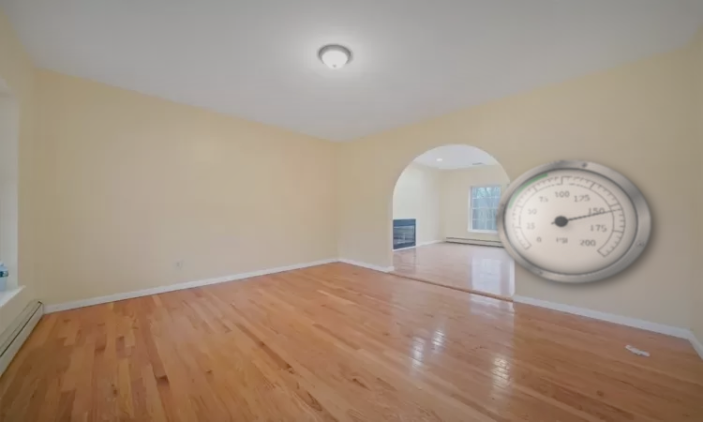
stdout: {"value": 155, "unit": "psi"}
